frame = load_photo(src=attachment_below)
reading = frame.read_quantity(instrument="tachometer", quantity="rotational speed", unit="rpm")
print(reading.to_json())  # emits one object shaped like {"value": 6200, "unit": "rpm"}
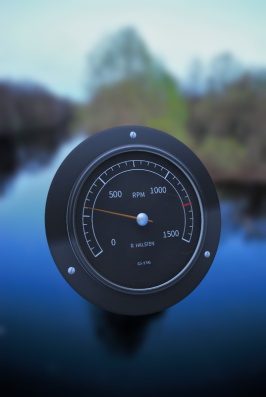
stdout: {"value": 300, "unit": "rpm"}
